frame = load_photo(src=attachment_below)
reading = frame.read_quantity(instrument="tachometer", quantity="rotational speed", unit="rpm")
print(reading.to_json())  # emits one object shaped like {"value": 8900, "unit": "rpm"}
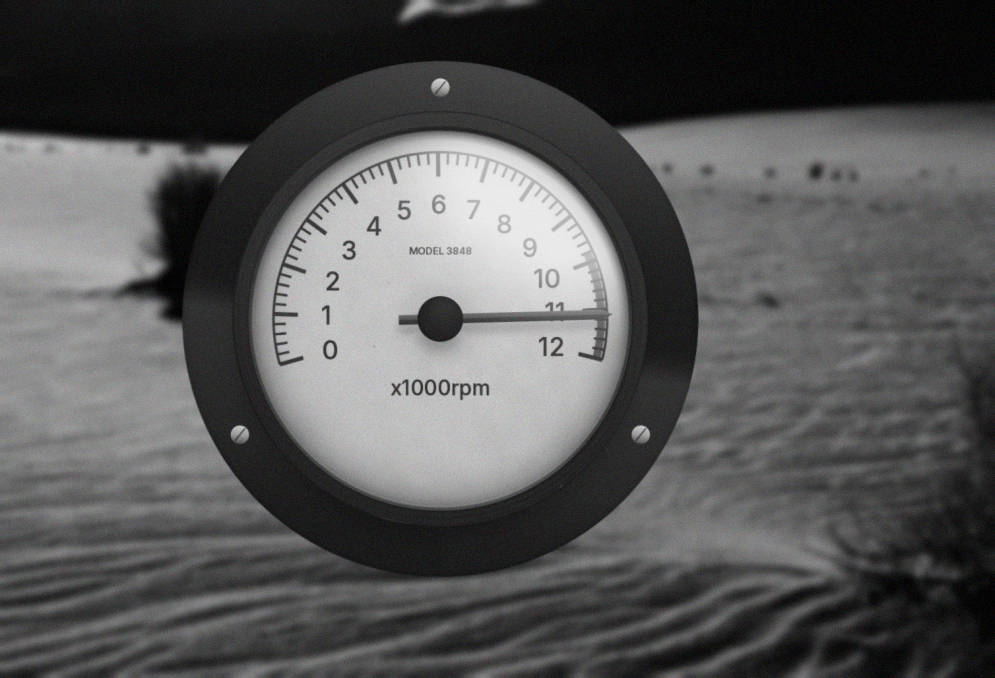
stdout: {"value": 11100, "unit": "rpm"}
